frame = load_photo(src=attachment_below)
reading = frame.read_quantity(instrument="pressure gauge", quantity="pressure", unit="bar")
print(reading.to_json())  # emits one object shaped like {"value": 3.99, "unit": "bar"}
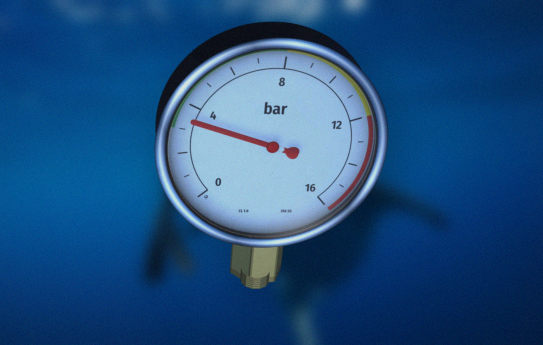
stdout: {"value": 3.5, "unit": "bar"}
